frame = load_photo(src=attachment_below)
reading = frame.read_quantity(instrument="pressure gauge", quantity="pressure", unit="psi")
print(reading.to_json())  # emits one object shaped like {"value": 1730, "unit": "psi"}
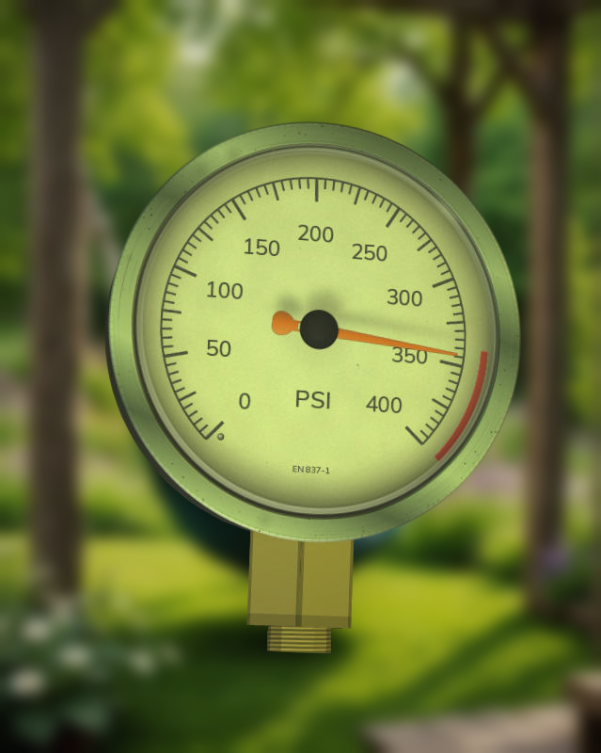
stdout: {"value": 345, "unit": "psi"}
